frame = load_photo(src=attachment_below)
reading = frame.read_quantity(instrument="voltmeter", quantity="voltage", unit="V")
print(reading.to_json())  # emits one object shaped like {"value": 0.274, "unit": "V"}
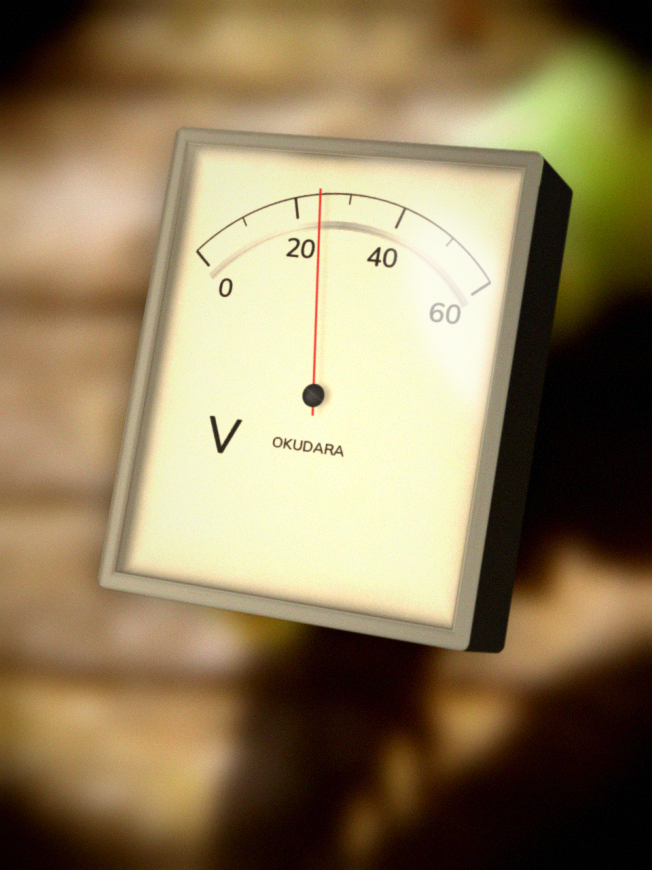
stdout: {"value": 25, "unit": "V"}
